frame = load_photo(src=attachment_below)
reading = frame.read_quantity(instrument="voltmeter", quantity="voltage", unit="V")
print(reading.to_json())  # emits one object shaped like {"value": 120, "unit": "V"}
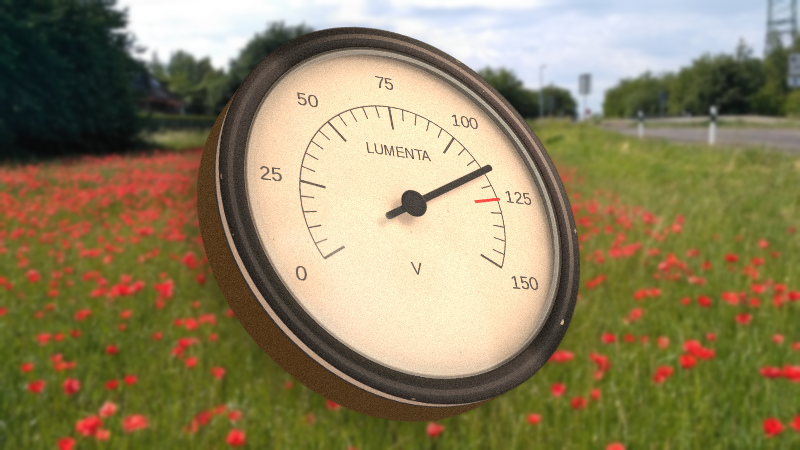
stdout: {"value": 115, "unit": "V"}
